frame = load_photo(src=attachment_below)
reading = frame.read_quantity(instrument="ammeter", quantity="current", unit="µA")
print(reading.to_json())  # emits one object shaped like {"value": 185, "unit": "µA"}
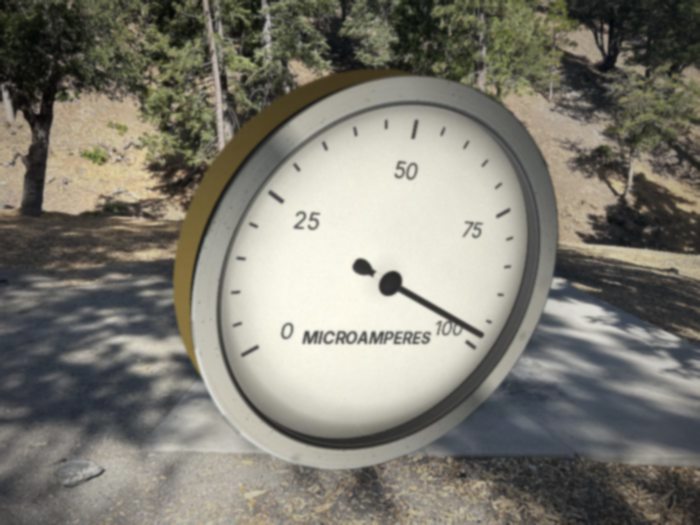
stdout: {"value": 97.5, "unit": "µA"}
